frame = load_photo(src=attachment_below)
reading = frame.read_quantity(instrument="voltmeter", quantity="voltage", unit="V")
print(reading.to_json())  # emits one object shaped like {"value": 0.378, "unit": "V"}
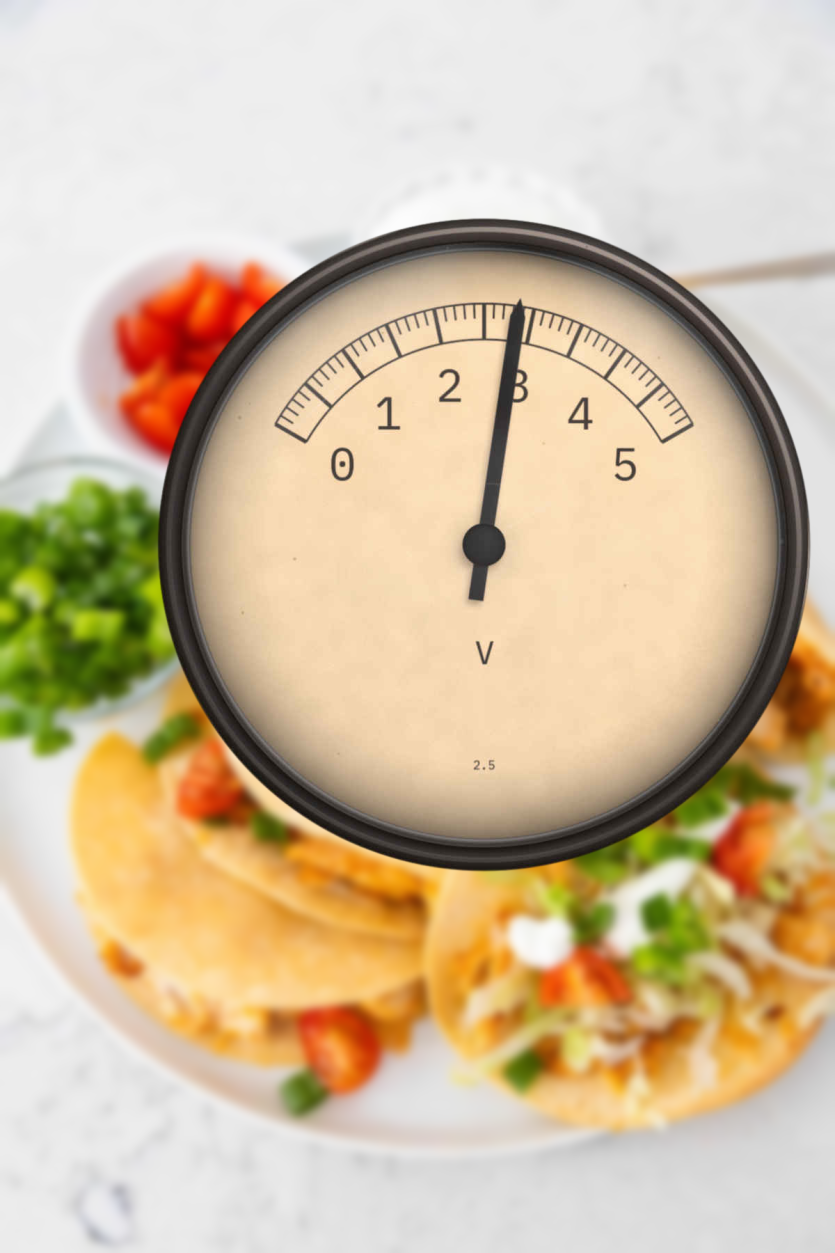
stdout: {"value": 2.85, "unit": "V"}
